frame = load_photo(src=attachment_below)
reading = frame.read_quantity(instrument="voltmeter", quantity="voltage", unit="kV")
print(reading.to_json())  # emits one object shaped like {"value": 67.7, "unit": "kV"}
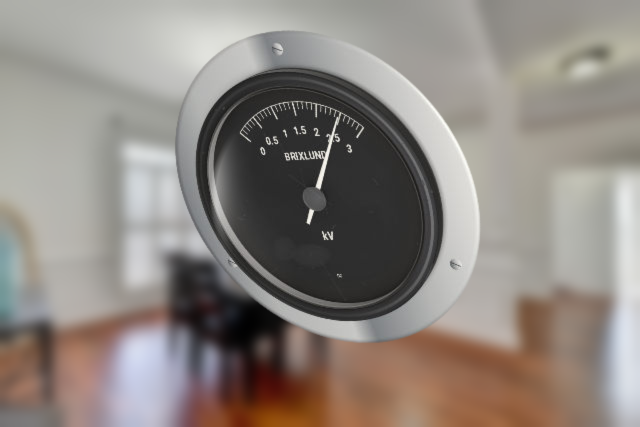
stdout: {"value": 2.5, "unit": "kV"}
